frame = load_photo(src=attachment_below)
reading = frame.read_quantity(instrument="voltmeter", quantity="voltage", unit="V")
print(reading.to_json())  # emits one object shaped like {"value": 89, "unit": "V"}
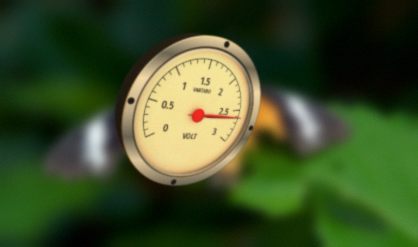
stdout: {"value": 2.6, "unit": "V"}
